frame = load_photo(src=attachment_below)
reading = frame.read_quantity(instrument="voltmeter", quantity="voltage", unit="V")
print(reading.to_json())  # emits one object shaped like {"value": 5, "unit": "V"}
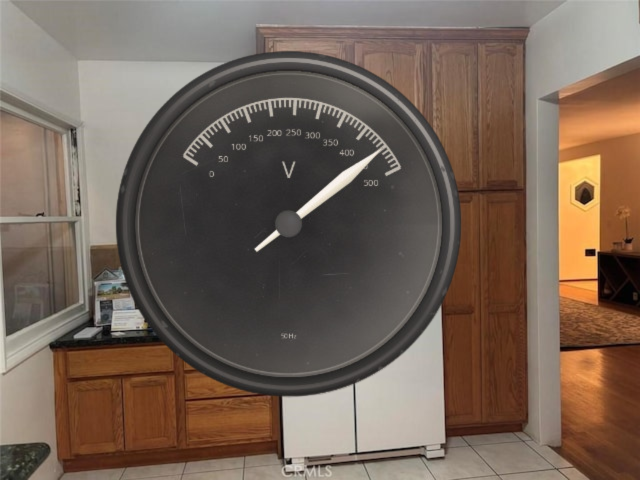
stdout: {"value": 450, "unit": "V"}
